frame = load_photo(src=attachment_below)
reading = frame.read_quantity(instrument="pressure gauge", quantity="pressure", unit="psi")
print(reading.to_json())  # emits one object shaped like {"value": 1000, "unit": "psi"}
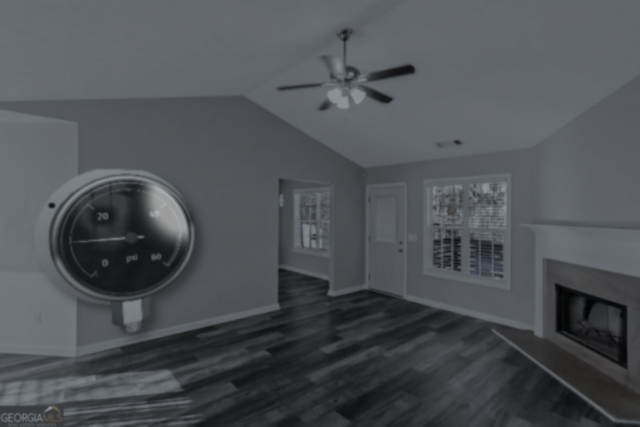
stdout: {"value": 10, "unit": "psi"}
